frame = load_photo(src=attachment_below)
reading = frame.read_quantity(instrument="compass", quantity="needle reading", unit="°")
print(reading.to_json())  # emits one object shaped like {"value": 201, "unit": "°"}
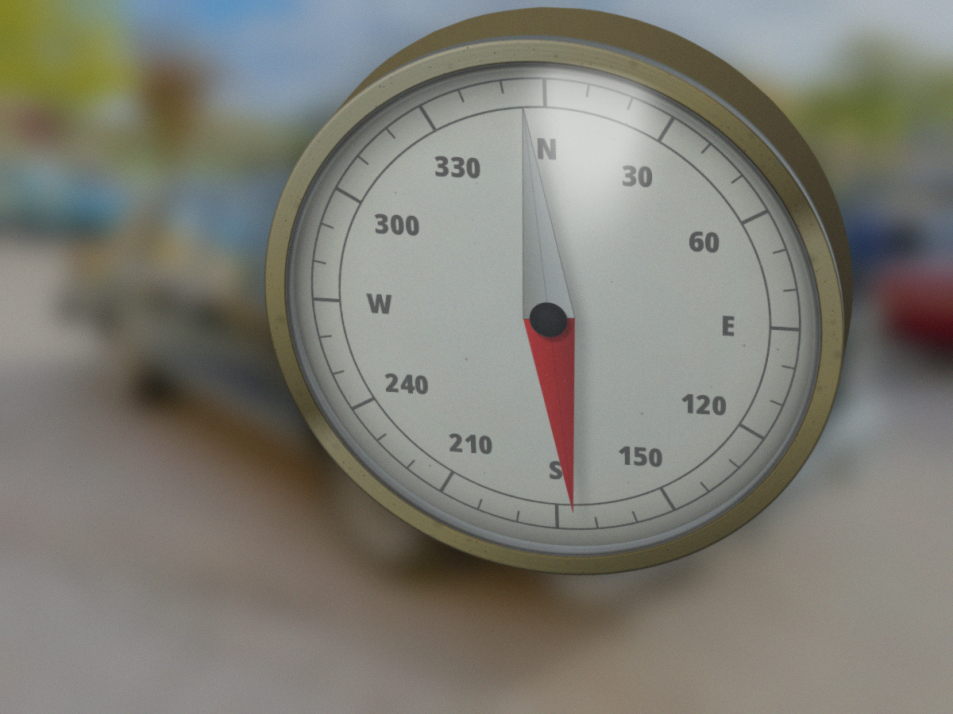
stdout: {"value": 175, "unit": "°"}
